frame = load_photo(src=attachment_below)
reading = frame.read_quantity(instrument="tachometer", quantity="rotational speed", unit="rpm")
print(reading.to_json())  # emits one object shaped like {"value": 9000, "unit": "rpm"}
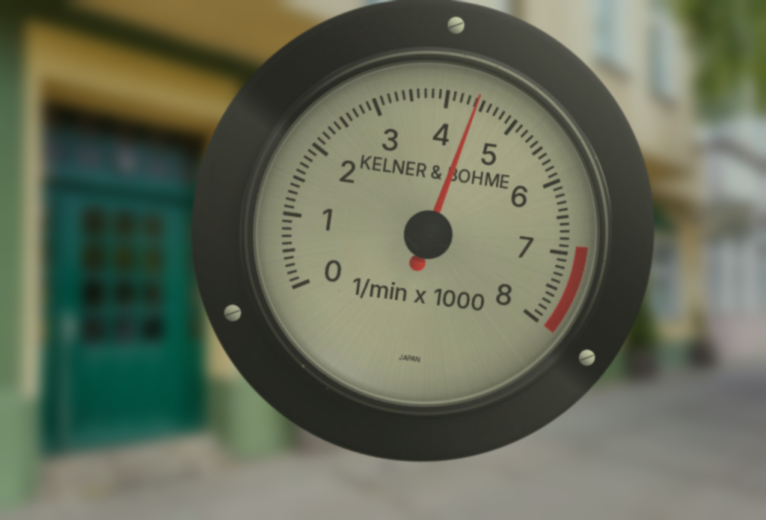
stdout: {"value": 4400, "unit": "rpm"}
